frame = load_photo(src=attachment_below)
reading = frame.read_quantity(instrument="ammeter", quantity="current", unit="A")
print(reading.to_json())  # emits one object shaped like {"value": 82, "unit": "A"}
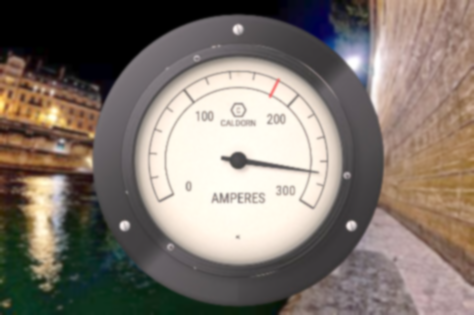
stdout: {"value": 270, "unit": "A"}
